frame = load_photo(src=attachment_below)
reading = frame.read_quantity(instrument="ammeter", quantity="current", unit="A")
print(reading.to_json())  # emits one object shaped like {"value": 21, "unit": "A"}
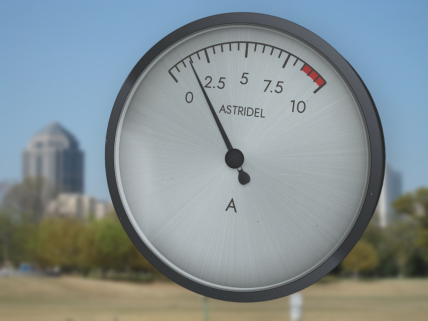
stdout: {"value": 1.5, "unit": "A"}
